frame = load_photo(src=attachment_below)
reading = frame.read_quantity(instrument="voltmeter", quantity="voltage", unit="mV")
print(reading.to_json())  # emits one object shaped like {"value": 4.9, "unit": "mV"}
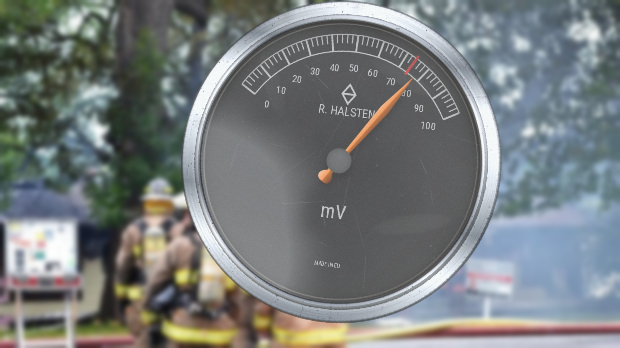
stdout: {"value": 78, "unit": "mV"}
